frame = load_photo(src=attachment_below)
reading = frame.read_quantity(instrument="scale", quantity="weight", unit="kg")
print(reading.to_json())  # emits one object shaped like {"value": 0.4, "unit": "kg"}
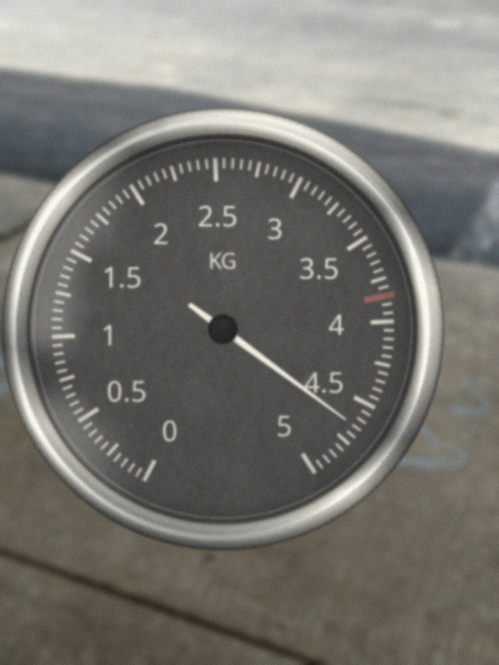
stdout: {"value": 4.65, "unit": "kg"}
